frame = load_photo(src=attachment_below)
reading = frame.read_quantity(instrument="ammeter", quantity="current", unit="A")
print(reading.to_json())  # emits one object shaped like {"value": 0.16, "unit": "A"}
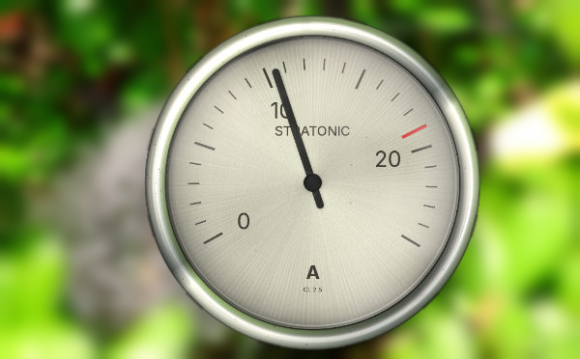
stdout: {"value": 10.5, "unit": "A"}
